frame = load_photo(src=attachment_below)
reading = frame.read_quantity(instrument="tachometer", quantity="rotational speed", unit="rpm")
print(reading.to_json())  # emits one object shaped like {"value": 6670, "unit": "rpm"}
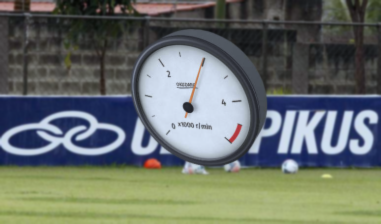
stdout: {"value": 3000, "unit": "rpm"}
